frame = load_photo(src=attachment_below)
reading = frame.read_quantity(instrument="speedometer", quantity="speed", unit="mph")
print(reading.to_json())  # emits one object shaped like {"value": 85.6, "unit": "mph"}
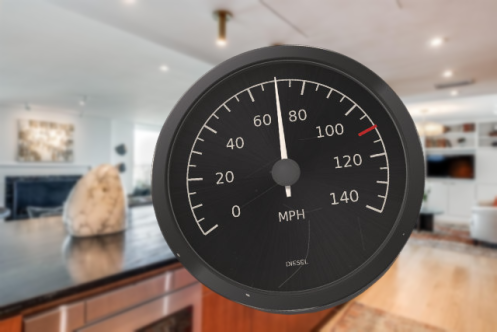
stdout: {"value": 70, "unit": "mph"}
